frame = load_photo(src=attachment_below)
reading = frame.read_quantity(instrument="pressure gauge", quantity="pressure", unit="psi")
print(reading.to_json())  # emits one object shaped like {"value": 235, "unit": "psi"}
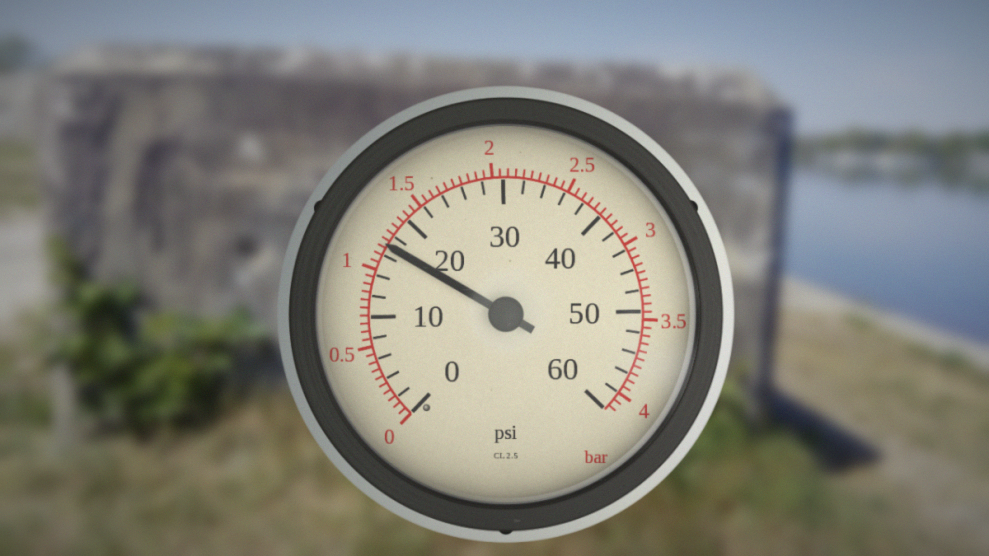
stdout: {"value": 17, "unit": "psi"}
